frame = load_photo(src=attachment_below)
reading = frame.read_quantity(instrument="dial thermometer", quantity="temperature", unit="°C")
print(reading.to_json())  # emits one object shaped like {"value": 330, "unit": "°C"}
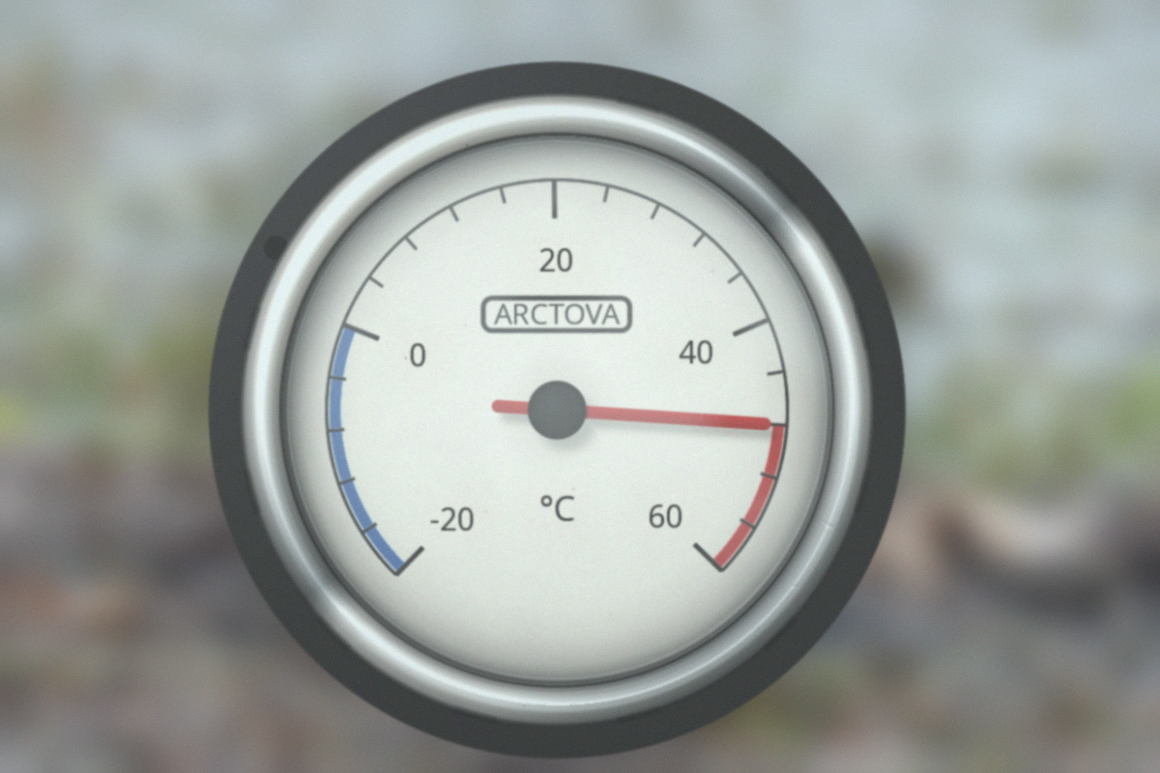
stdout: {"value": 48, "unit": "°C"}
